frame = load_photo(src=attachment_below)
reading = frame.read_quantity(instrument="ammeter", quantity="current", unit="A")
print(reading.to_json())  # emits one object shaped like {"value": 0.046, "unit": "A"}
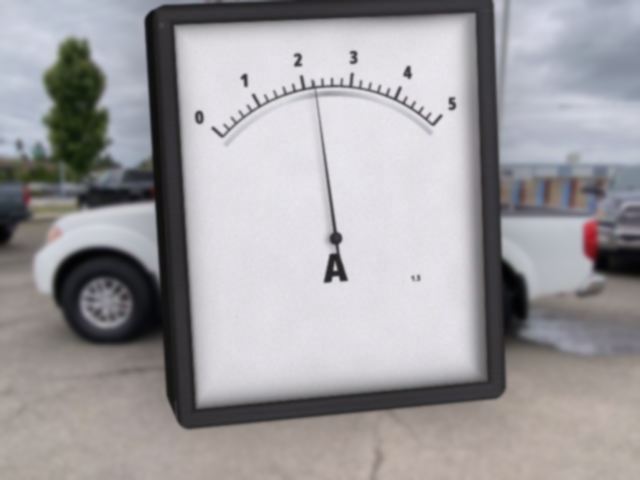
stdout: {"value": 2.2, "unit": "A"}
